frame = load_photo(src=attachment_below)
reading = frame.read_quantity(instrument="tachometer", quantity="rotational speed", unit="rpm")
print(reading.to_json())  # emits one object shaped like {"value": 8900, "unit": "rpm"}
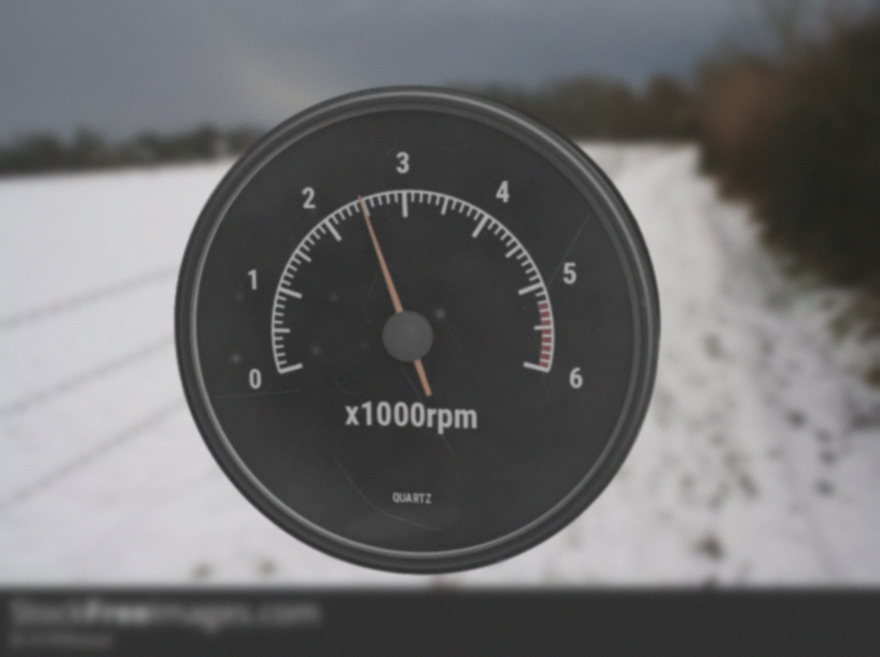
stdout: {"value": 2500, "unit": "rpm"}
